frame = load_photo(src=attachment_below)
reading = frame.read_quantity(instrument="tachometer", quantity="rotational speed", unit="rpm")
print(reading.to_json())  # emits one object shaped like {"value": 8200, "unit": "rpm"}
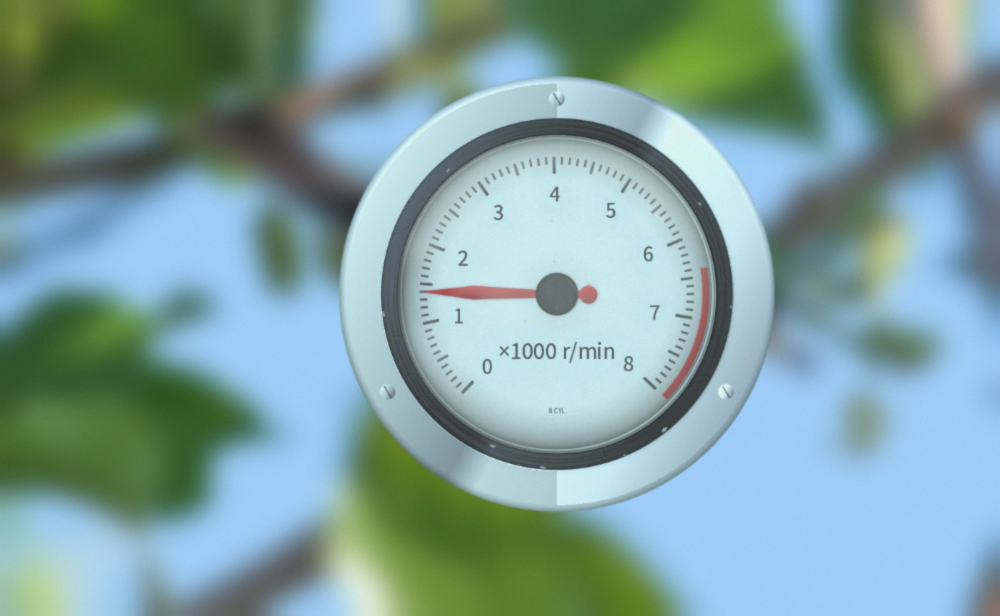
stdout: {"value": 1400, "unit": "rpm"}
